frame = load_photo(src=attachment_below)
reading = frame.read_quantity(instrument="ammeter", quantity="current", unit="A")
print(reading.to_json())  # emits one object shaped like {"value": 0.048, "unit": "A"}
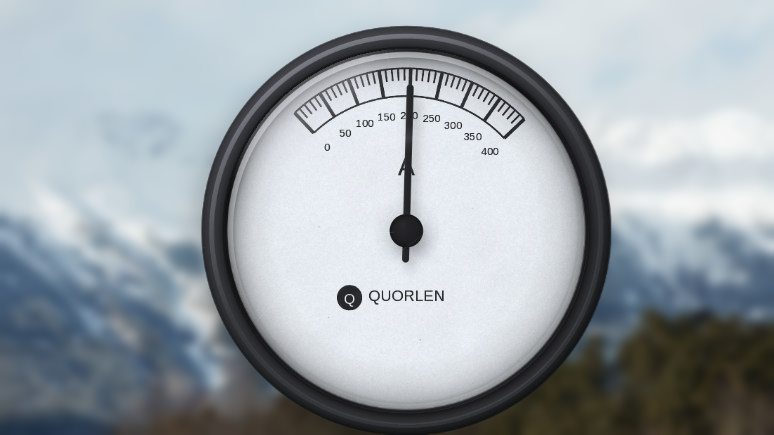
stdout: {"value": 200, "unit": "A"}
